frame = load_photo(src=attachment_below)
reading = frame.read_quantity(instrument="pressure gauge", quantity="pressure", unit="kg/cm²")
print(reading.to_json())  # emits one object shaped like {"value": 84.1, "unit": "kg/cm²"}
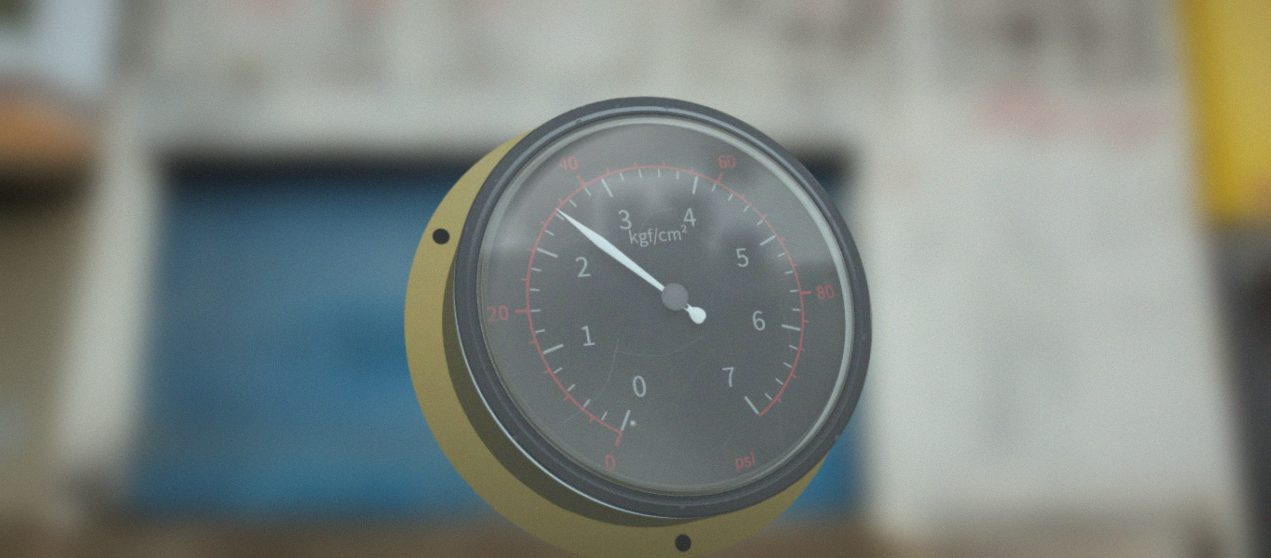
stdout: {"value": 2.4, "unit": "kg/cm²"}
